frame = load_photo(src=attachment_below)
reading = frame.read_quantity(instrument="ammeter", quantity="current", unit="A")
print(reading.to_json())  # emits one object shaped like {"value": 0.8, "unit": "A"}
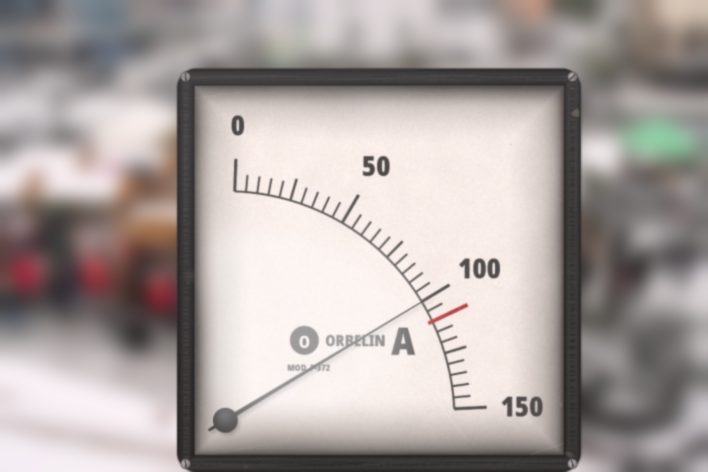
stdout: {"value": 100, "unit": "A"}
